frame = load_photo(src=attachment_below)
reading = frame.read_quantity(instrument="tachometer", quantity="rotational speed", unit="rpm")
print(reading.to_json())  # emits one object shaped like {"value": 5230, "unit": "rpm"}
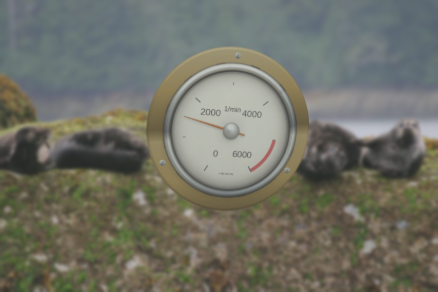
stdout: {"value": 1500, "unit": "rpm"}
